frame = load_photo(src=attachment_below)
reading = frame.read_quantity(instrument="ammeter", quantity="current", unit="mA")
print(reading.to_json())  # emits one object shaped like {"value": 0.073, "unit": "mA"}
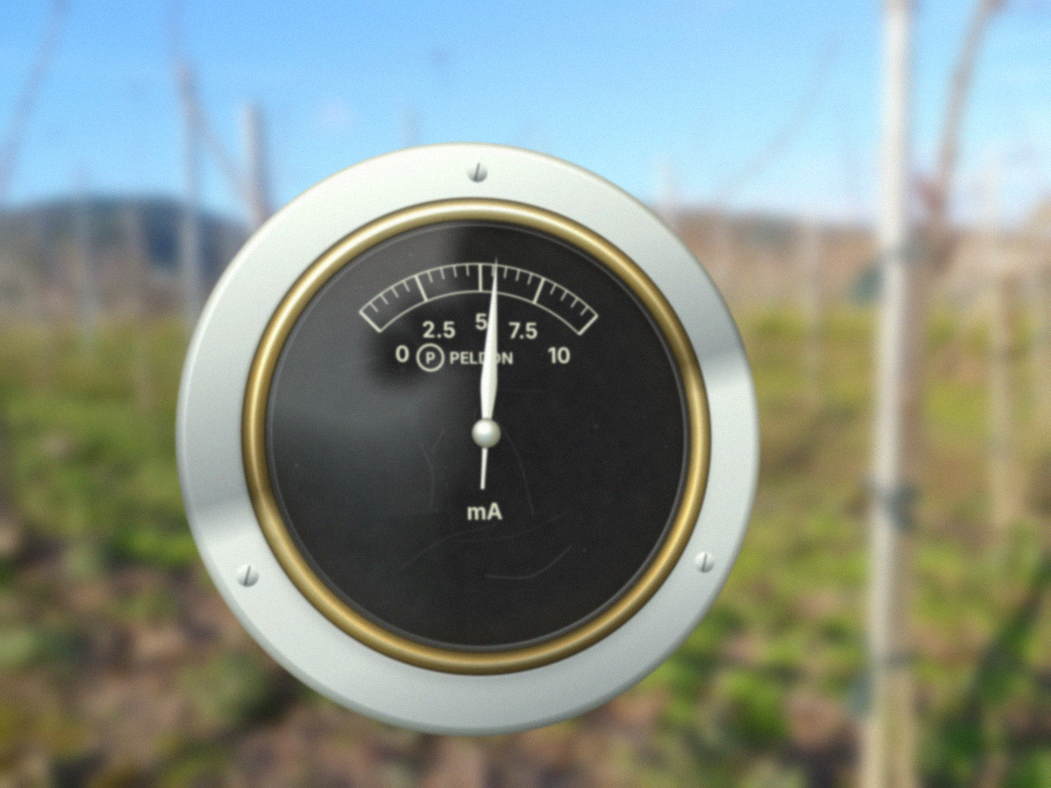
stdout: {"value": 5.5, "unit": "mA"}
